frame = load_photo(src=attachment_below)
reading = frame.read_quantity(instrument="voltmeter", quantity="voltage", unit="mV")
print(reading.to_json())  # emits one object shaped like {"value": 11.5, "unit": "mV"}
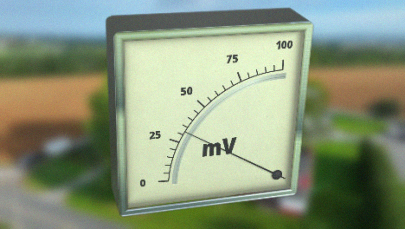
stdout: {"value": 32.5, "unit": "mV"}
